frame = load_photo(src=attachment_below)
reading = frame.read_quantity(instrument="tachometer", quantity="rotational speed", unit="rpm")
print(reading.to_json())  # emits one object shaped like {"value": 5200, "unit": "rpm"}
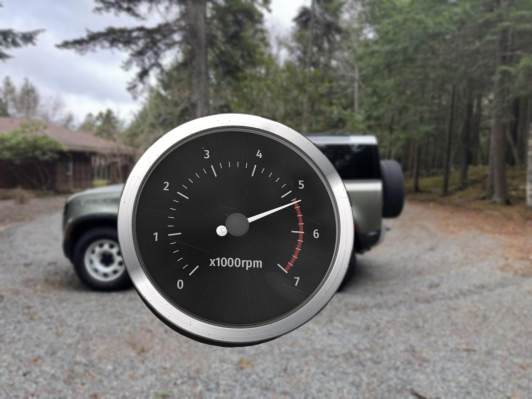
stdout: {"value": 5300, "unit": "rpm"}
